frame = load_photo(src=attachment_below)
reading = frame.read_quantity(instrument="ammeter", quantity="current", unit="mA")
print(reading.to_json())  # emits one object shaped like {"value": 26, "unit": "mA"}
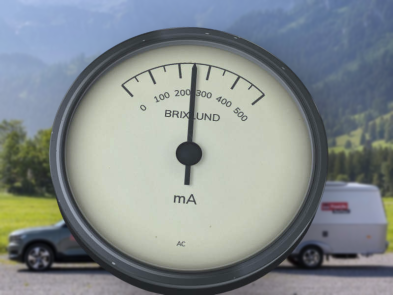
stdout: {"value": 250, "unit": "mA"}
